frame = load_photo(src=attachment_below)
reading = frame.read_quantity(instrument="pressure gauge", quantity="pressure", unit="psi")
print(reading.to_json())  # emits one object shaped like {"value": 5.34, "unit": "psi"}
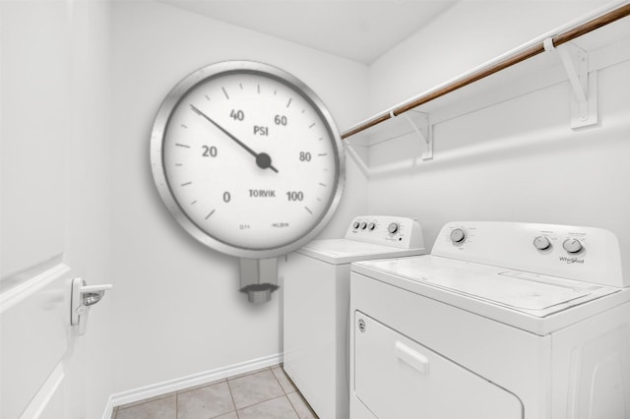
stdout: {"value": 30, "unit": "psi"}
